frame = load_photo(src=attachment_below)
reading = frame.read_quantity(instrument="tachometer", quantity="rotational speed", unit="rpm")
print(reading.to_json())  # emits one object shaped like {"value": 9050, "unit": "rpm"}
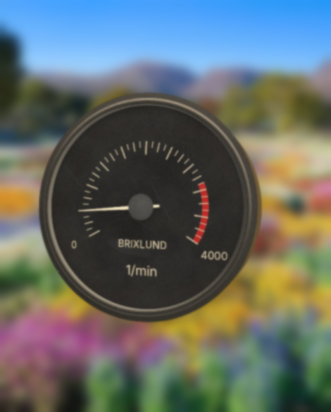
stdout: {"value": 400, "unit": "rpm"}
